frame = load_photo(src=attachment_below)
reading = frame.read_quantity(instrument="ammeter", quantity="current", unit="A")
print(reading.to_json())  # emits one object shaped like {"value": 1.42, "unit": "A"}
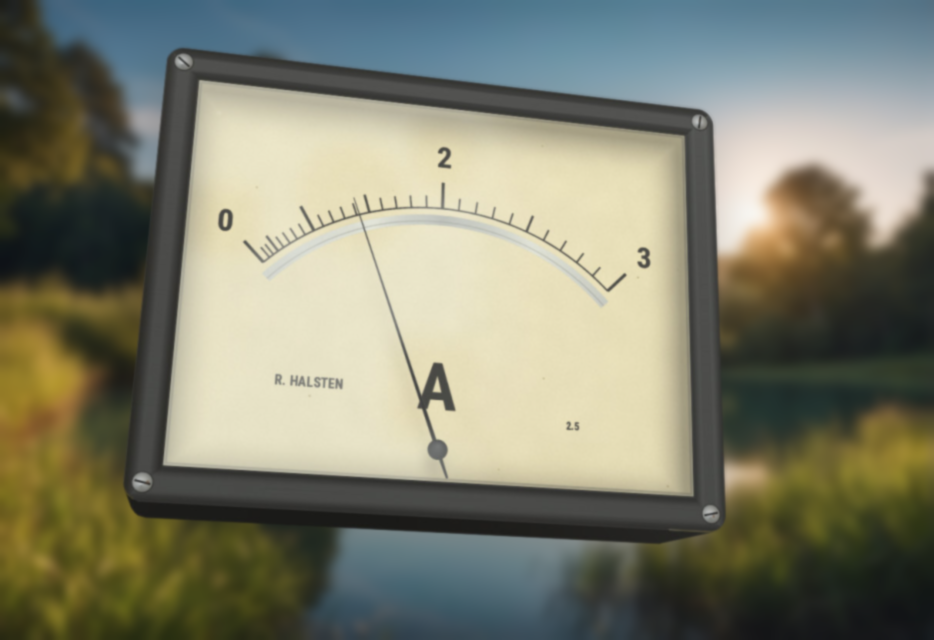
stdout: {"value": 1.4, "unit": "A"}
